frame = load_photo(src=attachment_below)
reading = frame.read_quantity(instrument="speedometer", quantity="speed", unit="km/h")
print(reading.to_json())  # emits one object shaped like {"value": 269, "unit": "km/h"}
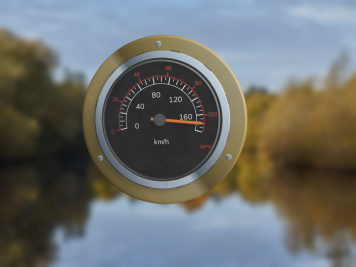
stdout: {"value": 170, "unit": "km/h"}
